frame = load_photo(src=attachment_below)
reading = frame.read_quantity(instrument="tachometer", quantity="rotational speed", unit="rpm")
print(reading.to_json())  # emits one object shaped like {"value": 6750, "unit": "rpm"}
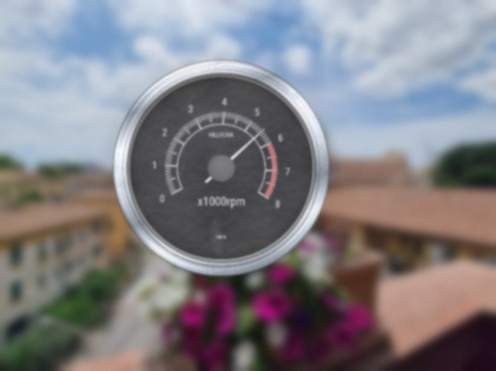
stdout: {"value": 5500, "unit": "rpm"}
